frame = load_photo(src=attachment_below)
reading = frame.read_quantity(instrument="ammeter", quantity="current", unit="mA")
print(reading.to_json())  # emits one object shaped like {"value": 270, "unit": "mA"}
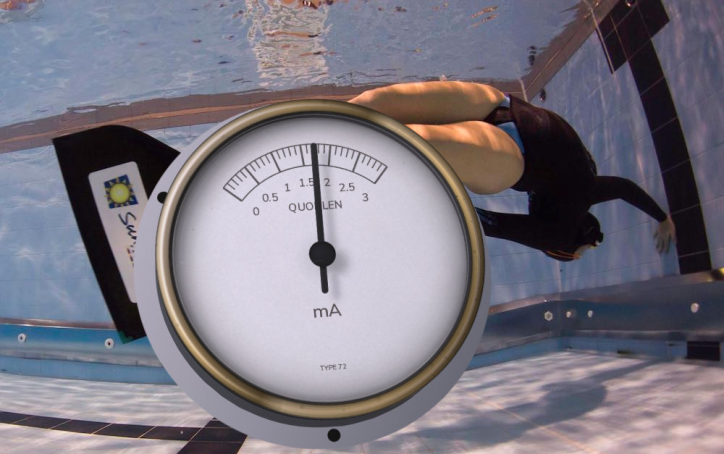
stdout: {"value": 1.7, "unit": "mA"}
